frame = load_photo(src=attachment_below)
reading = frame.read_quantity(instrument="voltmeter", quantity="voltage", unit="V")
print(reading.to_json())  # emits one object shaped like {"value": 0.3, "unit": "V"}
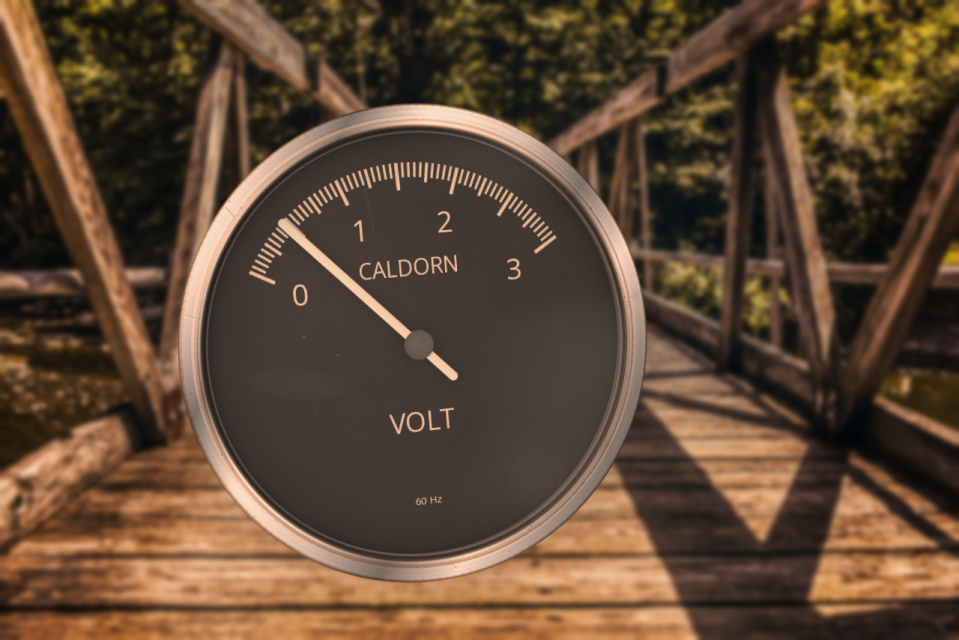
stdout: {"value": 0.45, "unit": "V"}
